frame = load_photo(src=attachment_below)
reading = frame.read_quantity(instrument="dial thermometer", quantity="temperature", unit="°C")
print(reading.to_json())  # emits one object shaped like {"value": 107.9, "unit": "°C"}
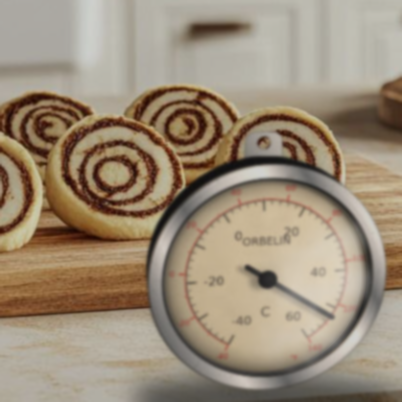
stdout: {"value": 52, "unit": "°C"}
